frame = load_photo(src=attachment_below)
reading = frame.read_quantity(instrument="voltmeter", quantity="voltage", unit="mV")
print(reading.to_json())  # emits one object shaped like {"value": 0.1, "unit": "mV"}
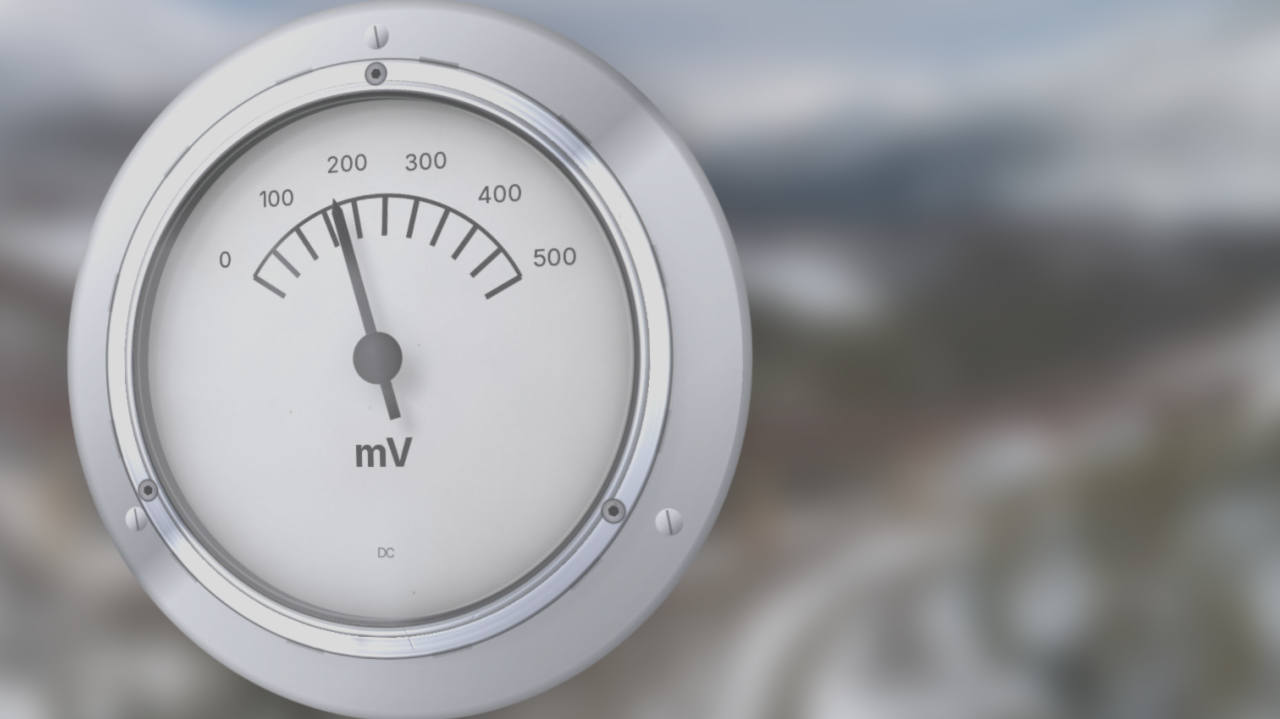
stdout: {"value": 175, "unit": "mV"}
